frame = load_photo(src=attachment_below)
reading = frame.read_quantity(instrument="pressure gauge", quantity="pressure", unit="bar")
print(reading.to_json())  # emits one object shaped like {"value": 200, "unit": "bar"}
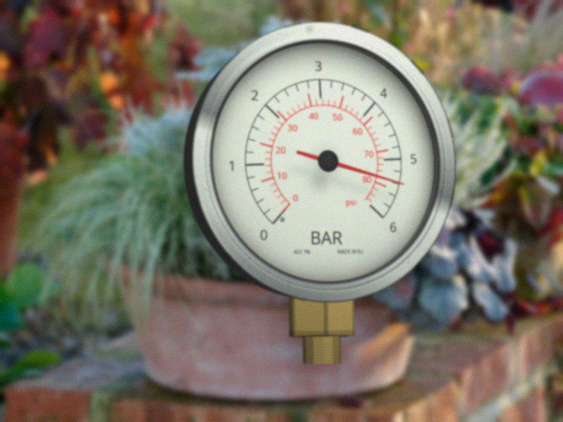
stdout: {"value": 5.4, "unit": "bar"}
